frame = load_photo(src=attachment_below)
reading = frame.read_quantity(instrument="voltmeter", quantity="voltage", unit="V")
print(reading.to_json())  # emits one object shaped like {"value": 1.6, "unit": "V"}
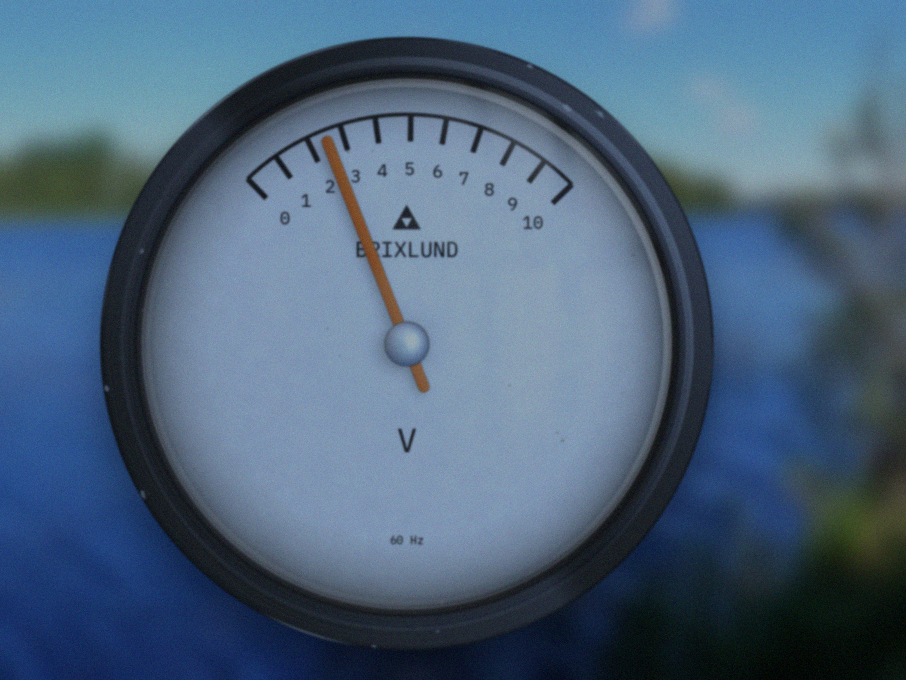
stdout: {"value": 2.5, "unit": "V"}
